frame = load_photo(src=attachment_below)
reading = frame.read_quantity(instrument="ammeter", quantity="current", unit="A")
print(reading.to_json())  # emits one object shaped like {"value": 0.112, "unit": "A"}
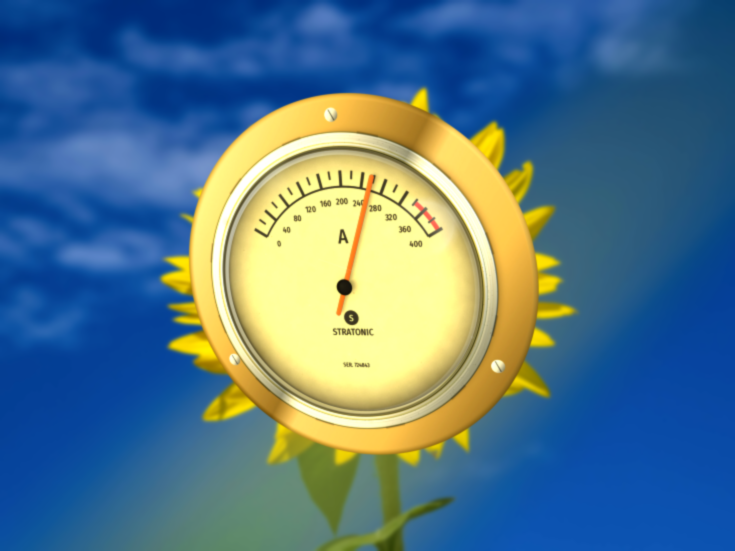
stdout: {"value": 260, "unit": "A"}
